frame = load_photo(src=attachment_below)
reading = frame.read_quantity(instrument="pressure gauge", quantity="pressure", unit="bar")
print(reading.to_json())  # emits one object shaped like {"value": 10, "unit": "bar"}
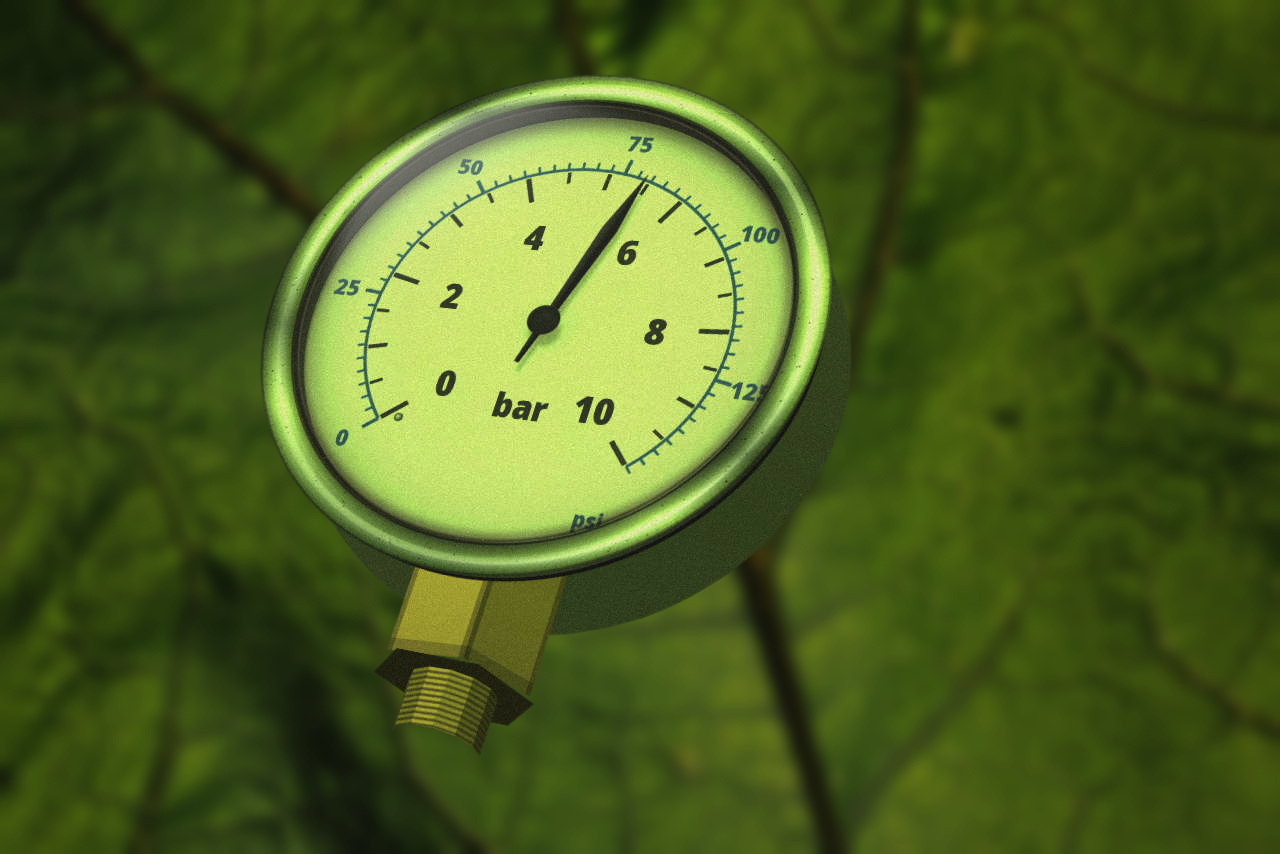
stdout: {"value": 5.5, "unit": "bar"}
